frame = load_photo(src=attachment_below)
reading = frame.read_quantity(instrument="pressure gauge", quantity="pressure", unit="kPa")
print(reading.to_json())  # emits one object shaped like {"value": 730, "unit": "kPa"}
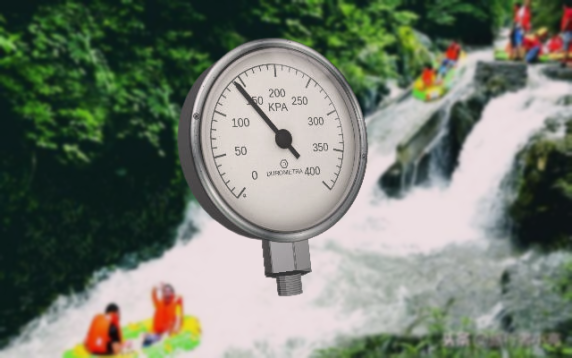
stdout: {"value": 140, "unit": "kPa"}
